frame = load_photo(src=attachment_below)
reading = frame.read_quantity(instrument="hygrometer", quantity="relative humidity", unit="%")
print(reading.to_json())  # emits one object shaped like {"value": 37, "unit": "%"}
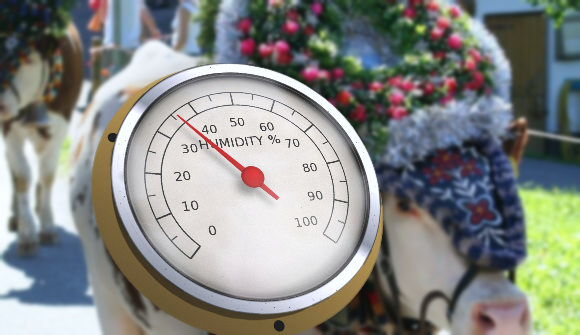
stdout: {"value": 35, "unit": "%"}
